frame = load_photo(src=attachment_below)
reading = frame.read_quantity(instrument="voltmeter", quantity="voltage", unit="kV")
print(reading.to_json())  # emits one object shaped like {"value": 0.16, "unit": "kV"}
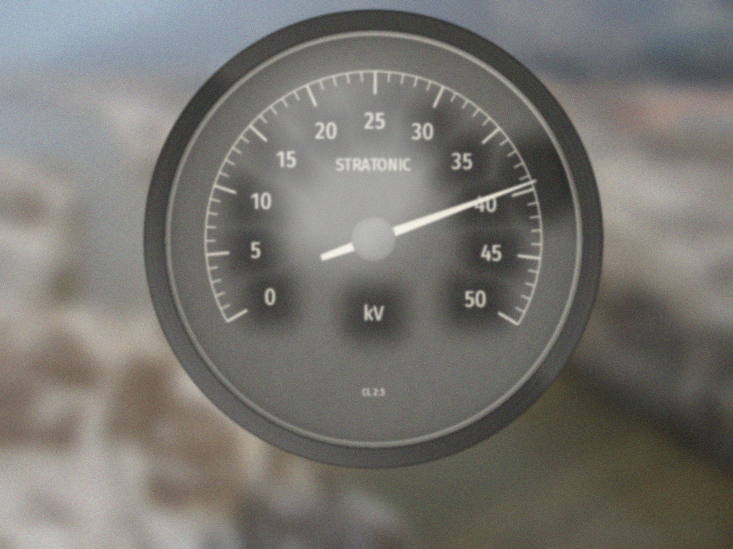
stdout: {"value": 39.5, "unit": "kV"}
